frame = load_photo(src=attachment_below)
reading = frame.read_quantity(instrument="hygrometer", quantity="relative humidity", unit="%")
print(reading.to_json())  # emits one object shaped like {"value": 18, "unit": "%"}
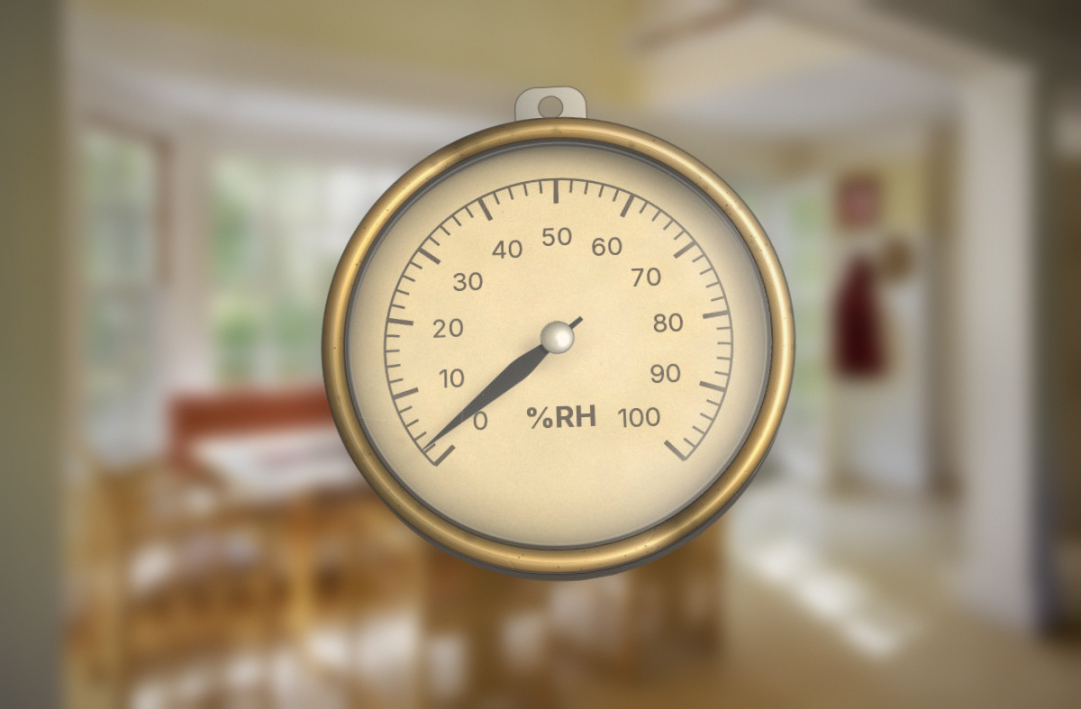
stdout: {"value": 2, "unit": "%"}
